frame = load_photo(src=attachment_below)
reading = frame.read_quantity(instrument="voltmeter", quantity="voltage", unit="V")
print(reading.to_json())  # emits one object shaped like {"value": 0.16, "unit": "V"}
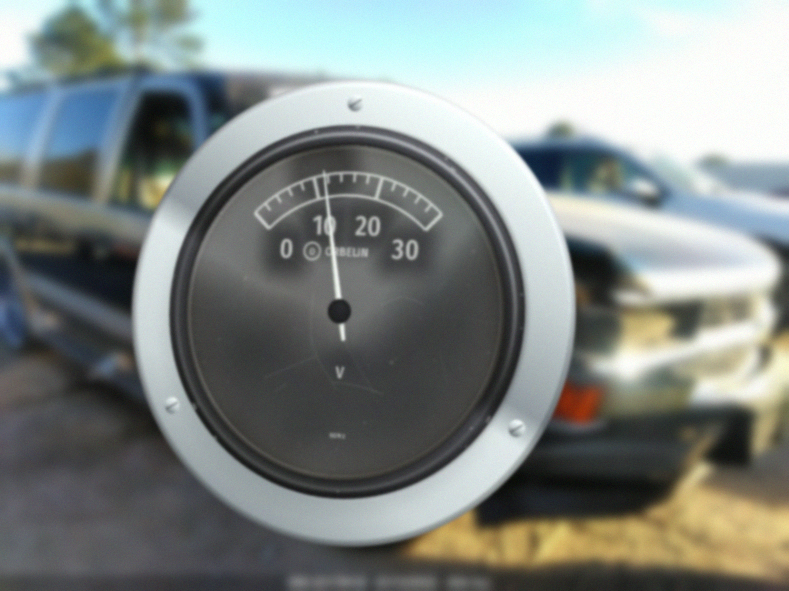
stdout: {"value": 12, "unit": "V"}
